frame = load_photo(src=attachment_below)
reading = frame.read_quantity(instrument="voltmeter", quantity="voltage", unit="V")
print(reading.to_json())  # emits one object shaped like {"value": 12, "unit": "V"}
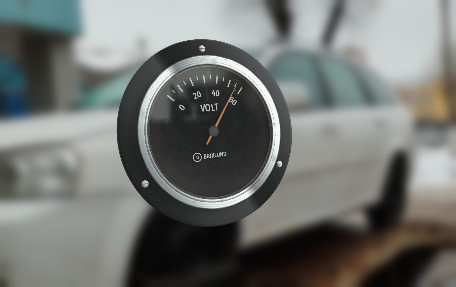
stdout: {"value": 55, "unit": "V"}
